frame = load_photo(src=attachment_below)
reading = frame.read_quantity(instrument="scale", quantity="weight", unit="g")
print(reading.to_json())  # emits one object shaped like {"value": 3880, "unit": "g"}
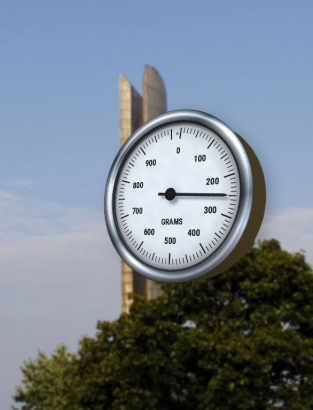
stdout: {"value": 250, "unit": "g"}
